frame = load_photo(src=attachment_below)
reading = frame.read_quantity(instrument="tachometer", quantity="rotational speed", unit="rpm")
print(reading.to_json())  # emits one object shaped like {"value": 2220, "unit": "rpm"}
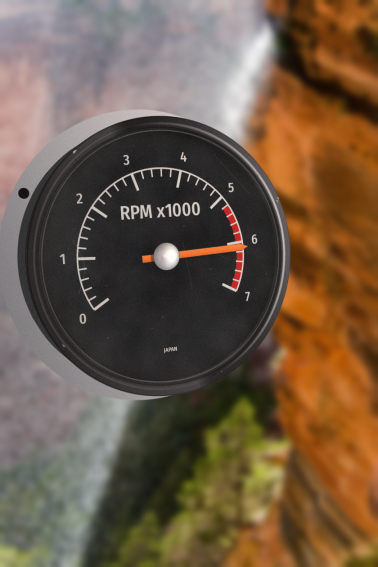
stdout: {"value": 6100, "unit": "rpm"}
